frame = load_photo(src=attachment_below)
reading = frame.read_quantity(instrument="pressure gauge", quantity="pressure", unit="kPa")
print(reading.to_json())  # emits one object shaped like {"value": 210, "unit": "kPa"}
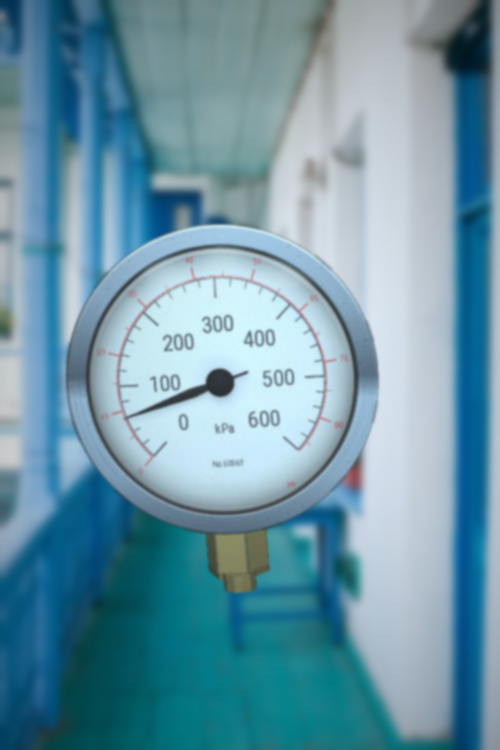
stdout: {"value": 60, "unit": "kPa"}
